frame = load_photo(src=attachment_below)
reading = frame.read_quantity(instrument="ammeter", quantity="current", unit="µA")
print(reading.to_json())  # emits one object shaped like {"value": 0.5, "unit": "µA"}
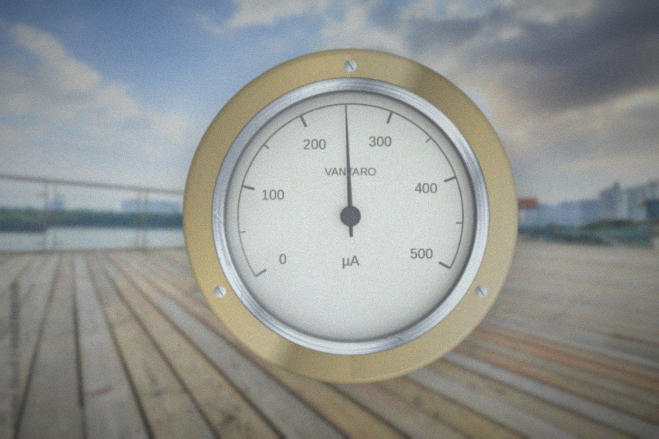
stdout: {"value": 250, "unit": "µA"}
